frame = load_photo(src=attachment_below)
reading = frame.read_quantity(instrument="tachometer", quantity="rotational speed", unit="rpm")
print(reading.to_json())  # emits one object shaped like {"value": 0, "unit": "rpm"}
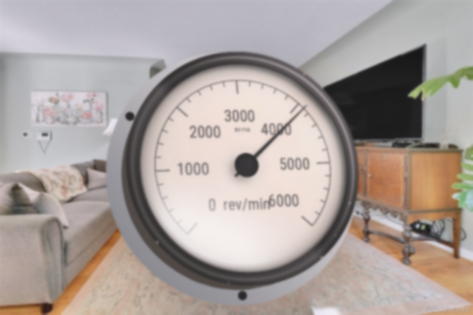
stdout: {"value": 4100, "unit": "rpm"}
